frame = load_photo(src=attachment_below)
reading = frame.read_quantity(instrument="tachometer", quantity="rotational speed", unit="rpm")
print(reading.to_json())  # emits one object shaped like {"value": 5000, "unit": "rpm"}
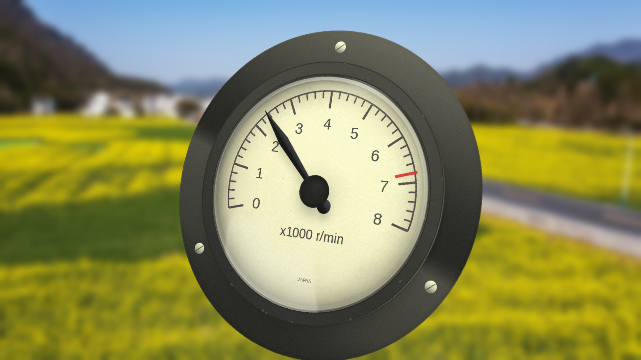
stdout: {"value": 2400, "unit": "rpm"}
